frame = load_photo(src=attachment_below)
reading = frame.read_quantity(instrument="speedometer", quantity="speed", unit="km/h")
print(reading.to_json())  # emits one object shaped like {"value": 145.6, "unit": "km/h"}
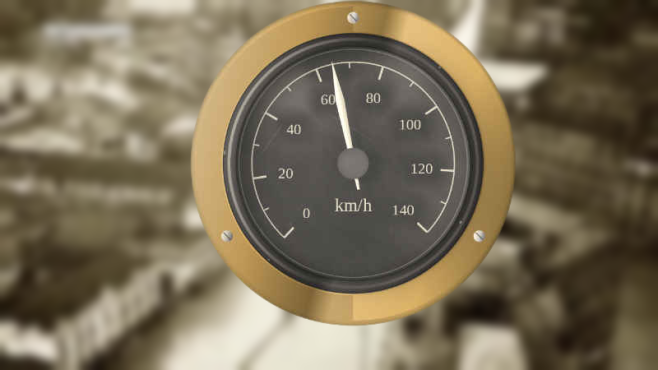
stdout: {"value": 65, "unit": "km/h"}
